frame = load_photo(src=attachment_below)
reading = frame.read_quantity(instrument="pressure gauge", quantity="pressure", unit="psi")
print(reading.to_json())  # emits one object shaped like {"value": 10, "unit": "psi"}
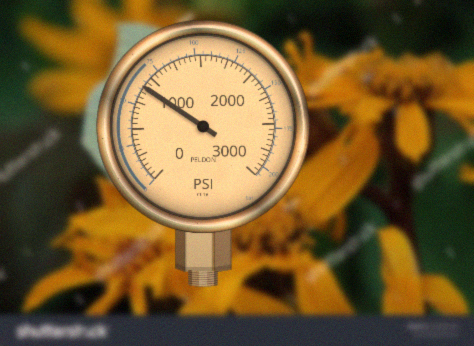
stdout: {"value": 900, "unit": "psi"}
